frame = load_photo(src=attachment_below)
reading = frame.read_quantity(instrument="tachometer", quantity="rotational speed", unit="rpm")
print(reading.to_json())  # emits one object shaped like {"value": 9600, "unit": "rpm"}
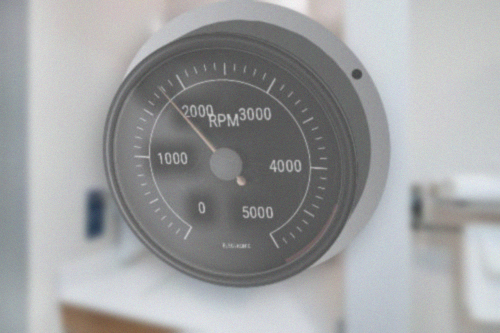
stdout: {"value": 1800, "unit": "rpm"}
